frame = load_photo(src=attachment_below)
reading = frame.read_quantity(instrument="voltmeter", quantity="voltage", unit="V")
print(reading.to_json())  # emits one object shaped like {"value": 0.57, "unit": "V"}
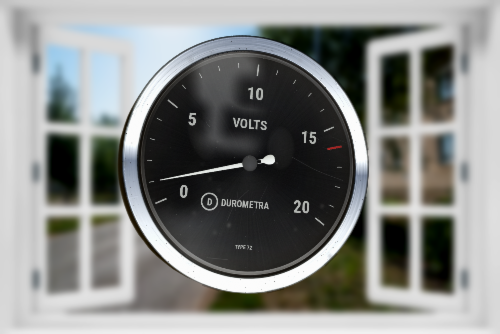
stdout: {"value": 1, "unit": "V"}
